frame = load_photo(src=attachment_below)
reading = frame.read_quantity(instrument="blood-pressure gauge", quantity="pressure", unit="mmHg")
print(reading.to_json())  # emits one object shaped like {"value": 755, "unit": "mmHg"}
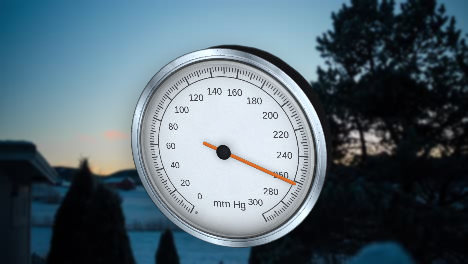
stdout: {"value": 260, "unit": "mmHg"}
